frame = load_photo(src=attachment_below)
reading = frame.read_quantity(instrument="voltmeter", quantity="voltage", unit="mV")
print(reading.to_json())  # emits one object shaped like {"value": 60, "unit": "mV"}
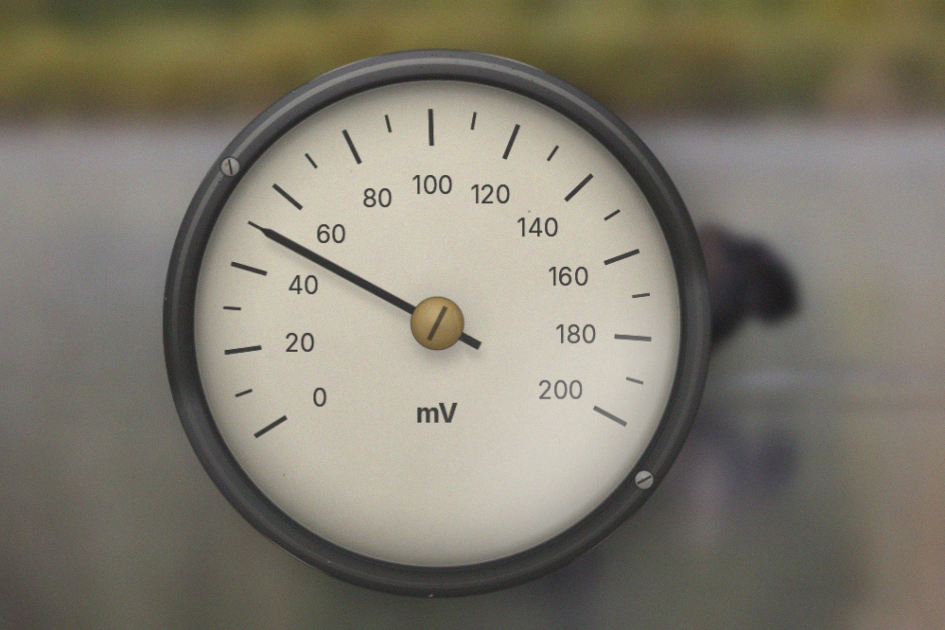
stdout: {"value": 50, "unit": "mV"}
